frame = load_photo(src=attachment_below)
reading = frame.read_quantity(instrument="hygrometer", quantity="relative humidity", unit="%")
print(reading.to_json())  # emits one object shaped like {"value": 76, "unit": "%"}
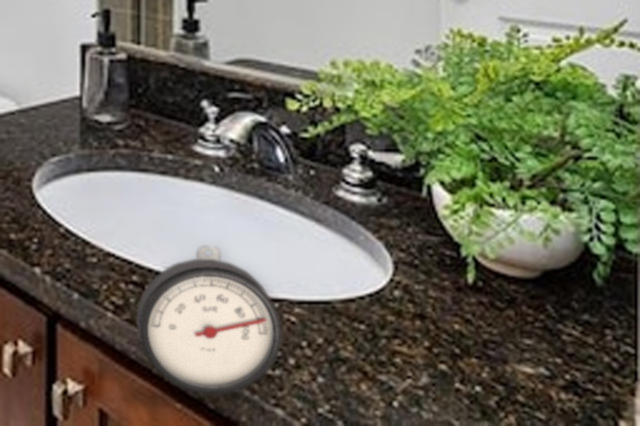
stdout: {"value": 90, "unit": "%"}
